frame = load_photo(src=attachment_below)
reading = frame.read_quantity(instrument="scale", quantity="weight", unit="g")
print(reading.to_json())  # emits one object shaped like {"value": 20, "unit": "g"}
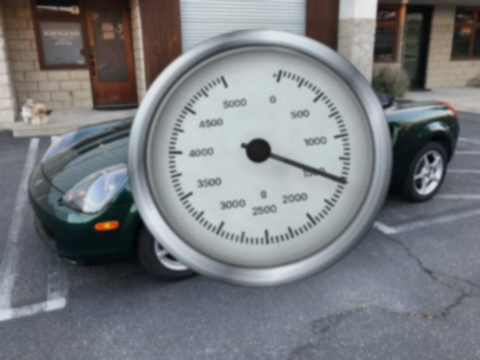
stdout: {"value": 1500, "unit": "g"}
